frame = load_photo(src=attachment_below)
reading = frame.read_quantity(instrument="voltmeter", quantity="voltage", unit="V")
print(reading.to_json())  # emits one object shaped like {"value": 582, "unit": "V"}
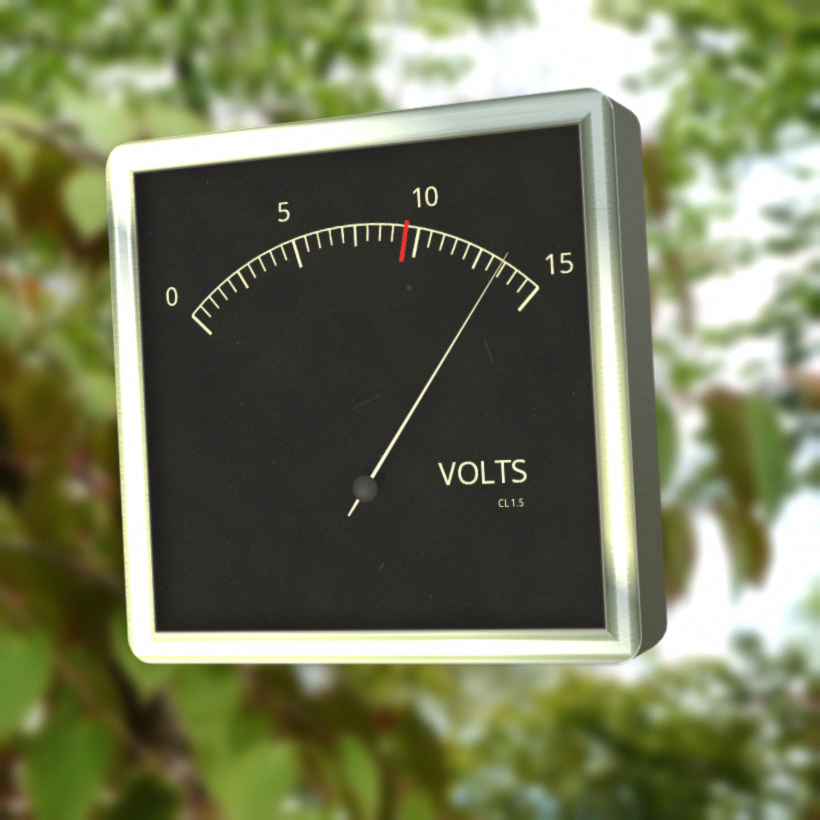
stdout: {"value": 13.5, "unit": "V"}
